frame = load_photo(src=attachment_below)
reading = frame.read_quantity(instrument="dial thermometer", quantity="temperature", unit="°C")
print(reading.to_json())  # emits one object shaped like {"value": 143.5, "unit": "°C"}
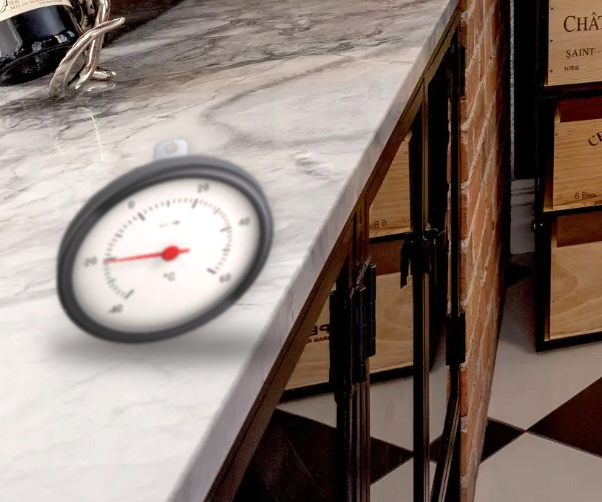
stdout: {"value": -20, "unit": "°C"}
